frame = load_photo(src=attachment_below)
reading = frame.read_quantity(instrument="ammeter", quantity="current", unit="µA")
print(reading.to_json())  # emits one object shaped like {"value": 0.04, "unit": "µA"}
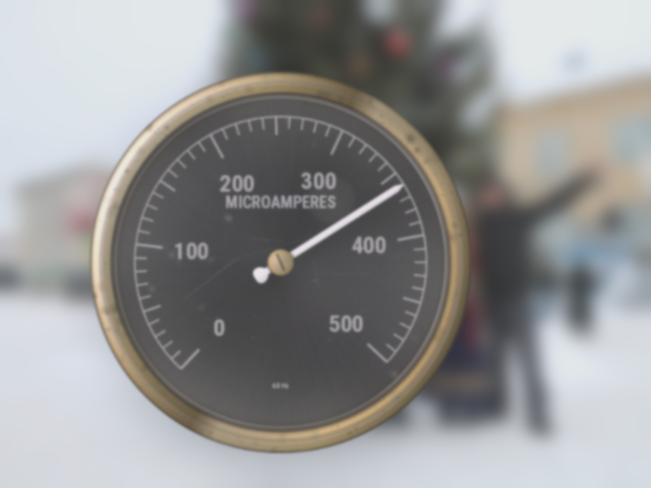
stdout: {"value": 360, "unit": "µA"}
